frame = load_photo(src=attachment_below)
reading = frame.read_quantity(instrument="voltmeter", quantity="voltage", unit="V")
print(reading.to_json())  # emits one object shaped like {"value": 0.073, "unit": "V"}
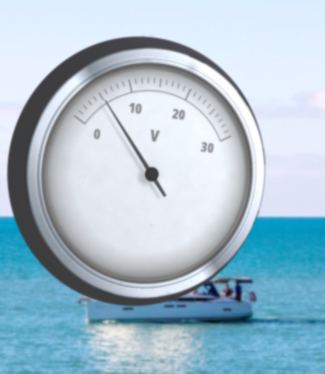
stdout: {"value": 5, "unit": "V"}
